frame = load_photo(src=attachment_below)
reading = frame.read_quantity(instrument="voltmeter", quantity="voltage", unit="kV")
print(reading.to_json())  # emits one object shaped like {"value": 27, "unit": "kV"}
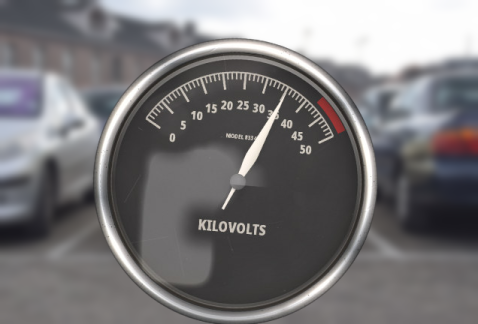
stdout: {"value": 35, "unit": "kV"}
